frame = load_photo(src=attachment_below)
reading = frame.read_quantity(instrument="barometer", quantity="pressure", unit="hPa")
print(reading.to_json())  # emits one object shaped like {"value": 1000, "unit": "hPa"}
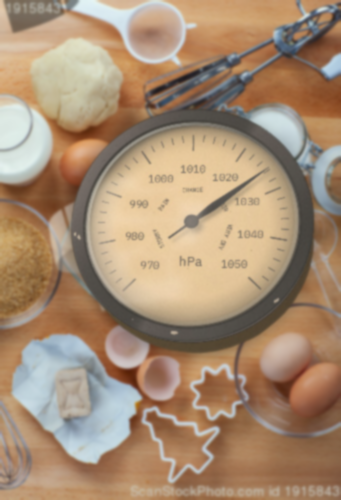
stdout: {"value": 1026, "unit": "hPa"}
